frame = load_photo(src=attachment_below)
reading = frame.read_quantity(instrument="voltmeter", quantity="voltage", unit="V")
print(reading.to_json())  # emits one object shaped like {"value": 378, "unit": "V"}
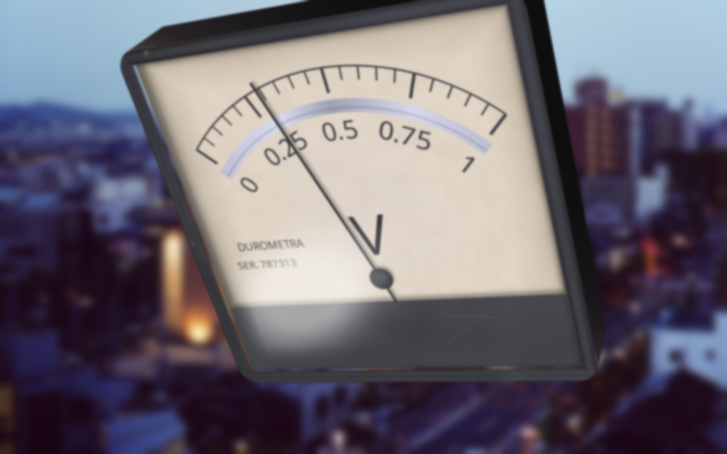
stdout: {"value": 0.3, "unit": "V"}
